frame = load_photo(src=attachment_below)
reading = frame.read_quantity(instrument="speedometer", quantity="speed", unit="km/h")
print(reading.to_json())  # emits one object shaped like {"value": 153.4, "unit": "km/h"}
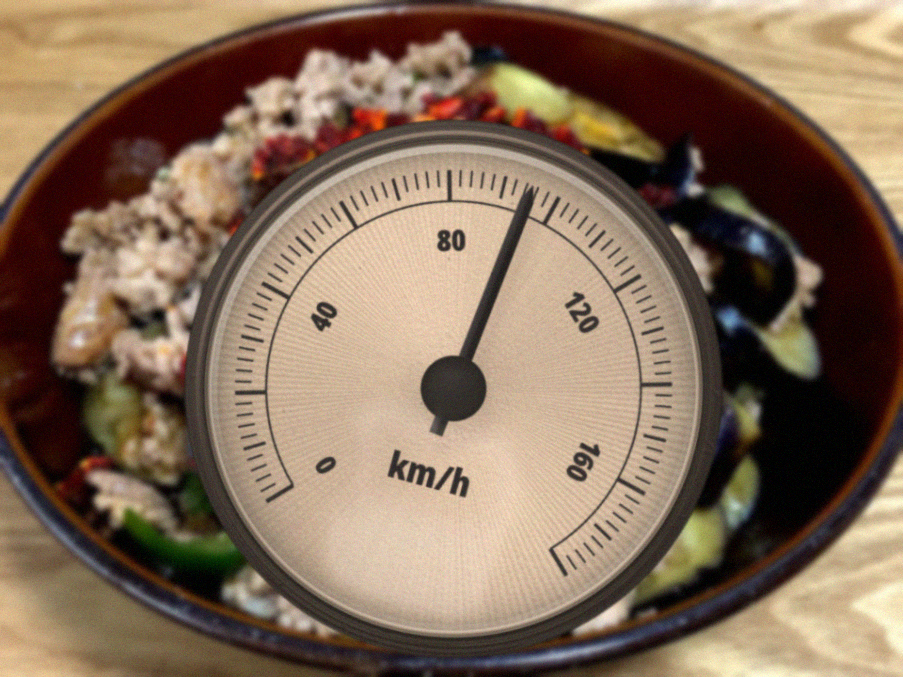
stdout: {"value": 95, "unit": "km/h"}
